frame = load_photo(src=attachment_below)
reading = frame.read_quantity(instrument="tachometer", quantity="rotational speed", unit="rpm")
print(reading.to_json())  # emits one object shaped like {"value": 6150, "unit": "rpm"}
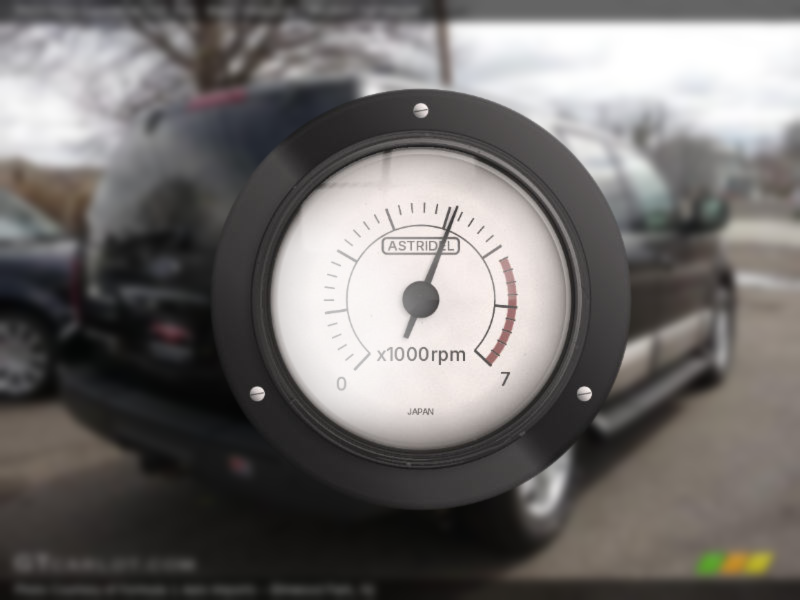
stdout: {"value": 4100, "unit": "rpm"}
